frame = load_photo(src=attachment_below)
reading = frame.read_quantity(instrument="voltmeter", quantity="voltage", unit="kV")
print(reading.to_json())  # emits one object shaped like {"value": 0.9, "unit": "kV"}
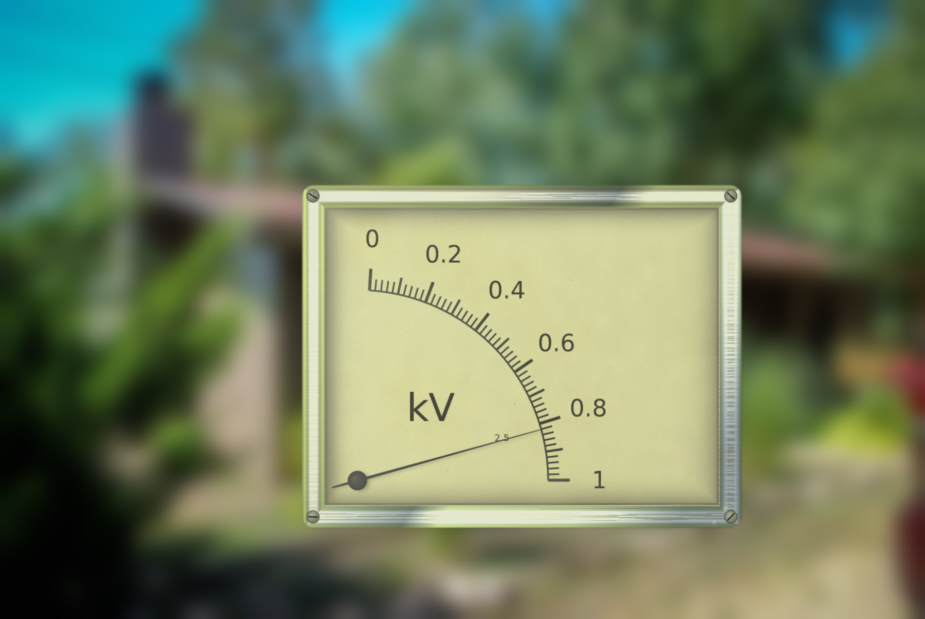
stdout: {"value": 0.82, "unit": "kV"}
